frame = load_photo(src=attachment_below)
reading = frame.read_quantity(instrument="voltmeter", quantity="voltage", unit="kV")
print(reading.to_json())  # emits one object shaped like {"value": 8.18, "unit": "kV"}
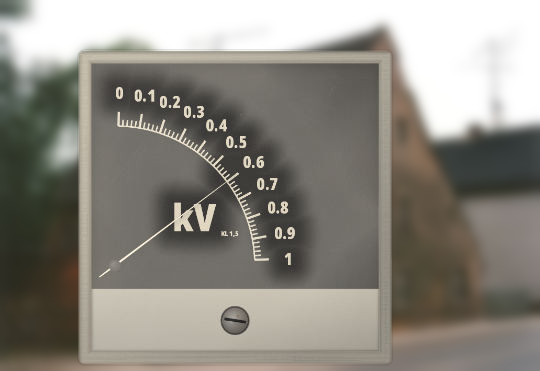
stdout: {"value": 0.6, "unit": "kV"}
